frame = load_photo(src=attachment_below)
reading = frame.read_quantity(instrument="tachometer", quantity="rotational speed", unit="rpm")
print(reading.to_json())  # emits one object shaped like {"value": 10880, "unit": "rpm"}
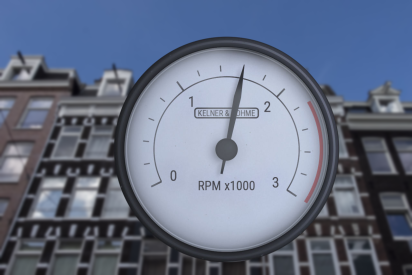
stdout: {"value": 1600, "unit": "rpm"}
